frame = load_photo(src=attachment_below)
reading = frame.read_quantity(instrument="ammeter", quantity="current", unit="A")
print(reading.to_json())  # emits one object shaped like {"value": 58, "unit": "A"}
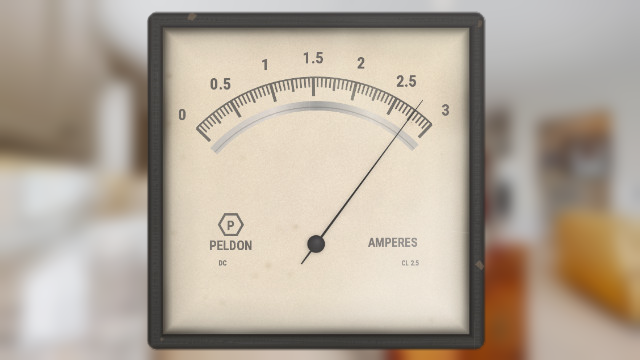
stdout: {"value": 2.75, "unit": "A"}
